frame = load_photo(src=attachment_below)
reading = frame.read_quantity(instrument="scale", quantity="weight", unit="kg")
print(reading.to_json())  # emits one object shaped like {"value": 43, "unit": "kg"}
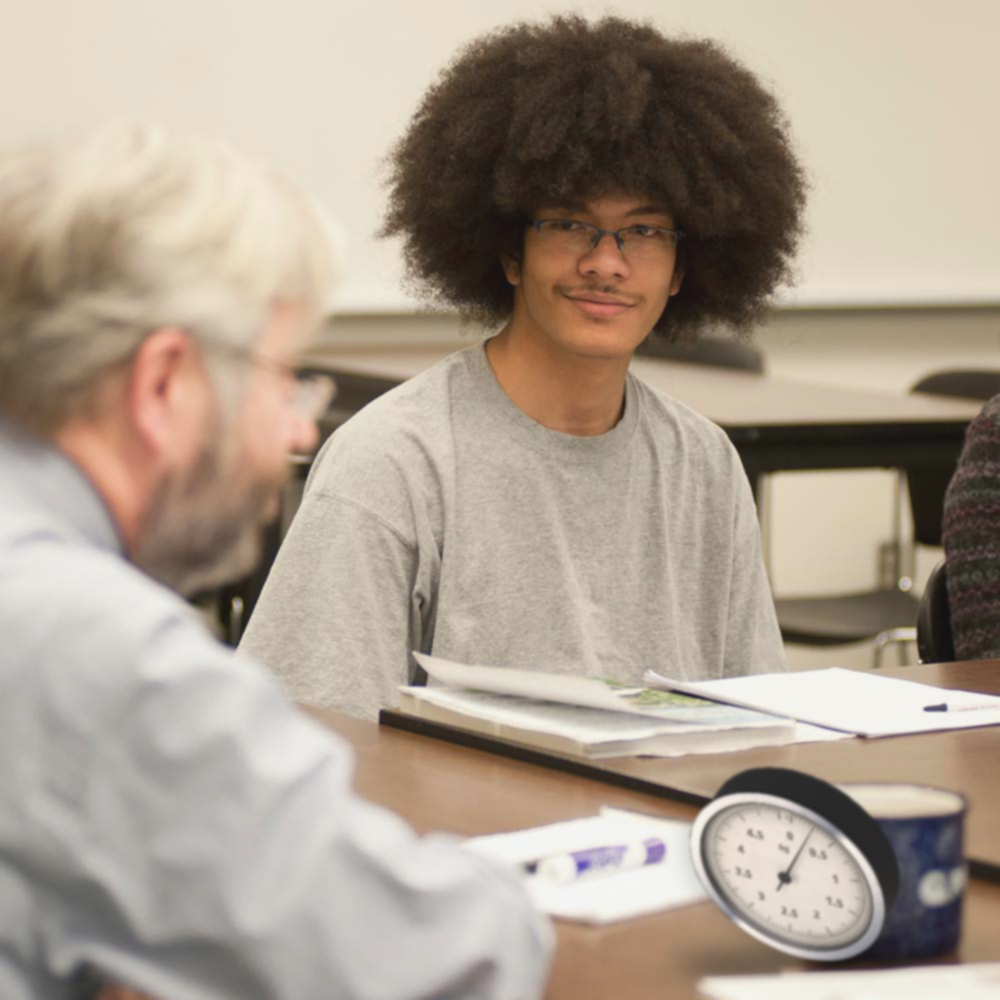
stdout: {"value": 0.25, "unit": "kg"}
